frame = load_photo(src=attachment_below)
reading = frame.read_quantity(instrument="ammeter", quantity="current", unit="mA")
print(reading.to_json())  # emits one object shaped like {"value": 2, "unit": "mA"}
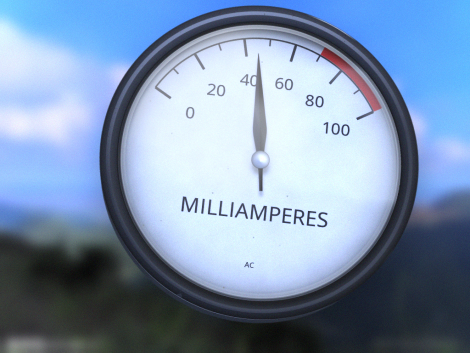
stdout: {"value": 45, "unit": "mA"}
